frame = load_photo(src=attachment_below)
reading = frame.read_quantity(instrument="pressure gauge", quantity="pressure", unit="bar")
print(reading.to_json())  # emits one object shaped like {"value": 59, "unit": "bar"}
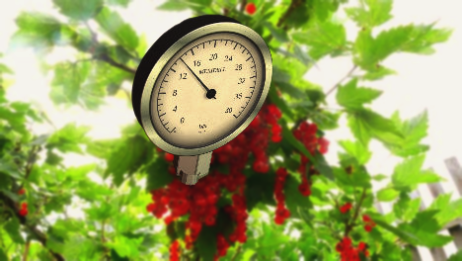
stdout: {"value": 14, "unit": "bar"}
